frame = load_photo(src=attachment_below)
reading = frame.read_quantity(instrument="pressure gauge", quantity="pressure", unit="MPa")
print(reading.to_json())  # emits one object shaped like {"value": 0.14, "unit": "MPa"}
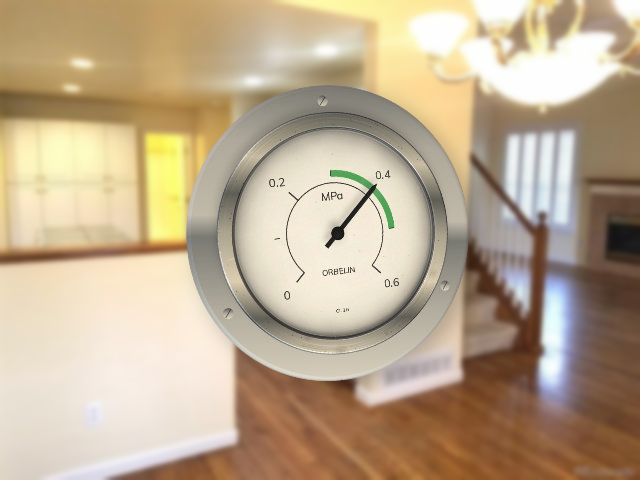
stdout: {"value": 0.4, "unit": "MPa"}
